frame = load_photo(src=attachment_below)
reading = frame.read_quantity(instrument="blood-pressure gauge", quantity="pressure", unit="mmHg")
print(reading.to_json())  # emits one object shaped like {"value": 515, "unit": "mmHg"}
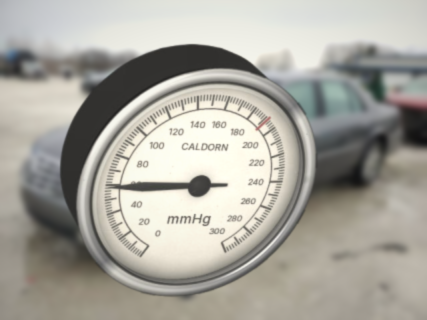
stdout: {"value": 60, "unit": "mmHg"}
